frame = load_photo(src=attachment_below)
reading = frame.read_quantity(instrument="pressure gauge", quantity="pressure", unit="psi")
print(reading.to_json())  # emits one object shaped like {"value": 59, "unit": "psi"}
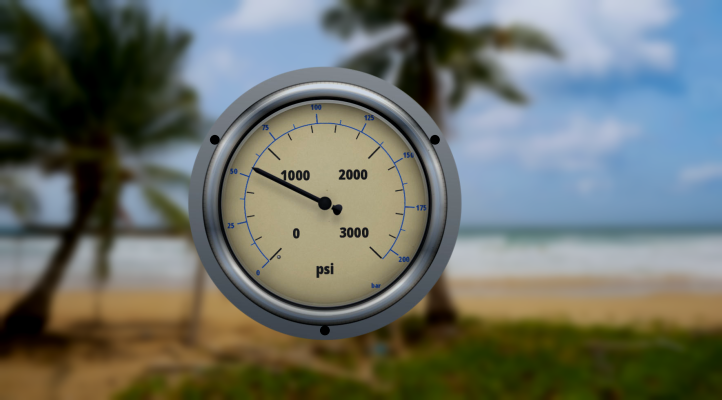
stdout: {"value": 800, "unit": "psi"}
